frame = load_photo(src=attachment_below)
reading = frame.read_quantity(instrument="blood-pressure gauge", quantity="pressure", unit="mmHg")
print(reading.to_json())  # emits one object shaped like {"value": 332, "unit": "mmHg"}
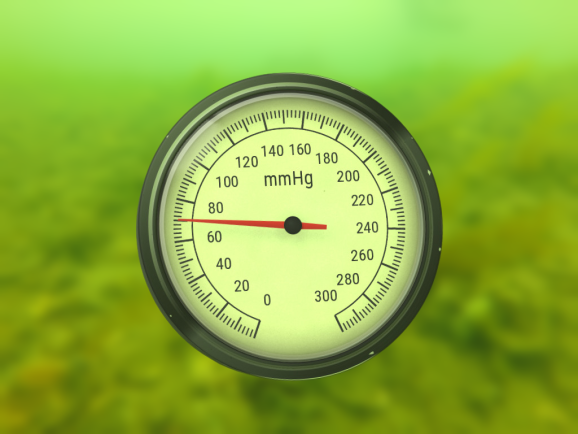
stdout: {"value": 70, "unit": "mmHg"}
